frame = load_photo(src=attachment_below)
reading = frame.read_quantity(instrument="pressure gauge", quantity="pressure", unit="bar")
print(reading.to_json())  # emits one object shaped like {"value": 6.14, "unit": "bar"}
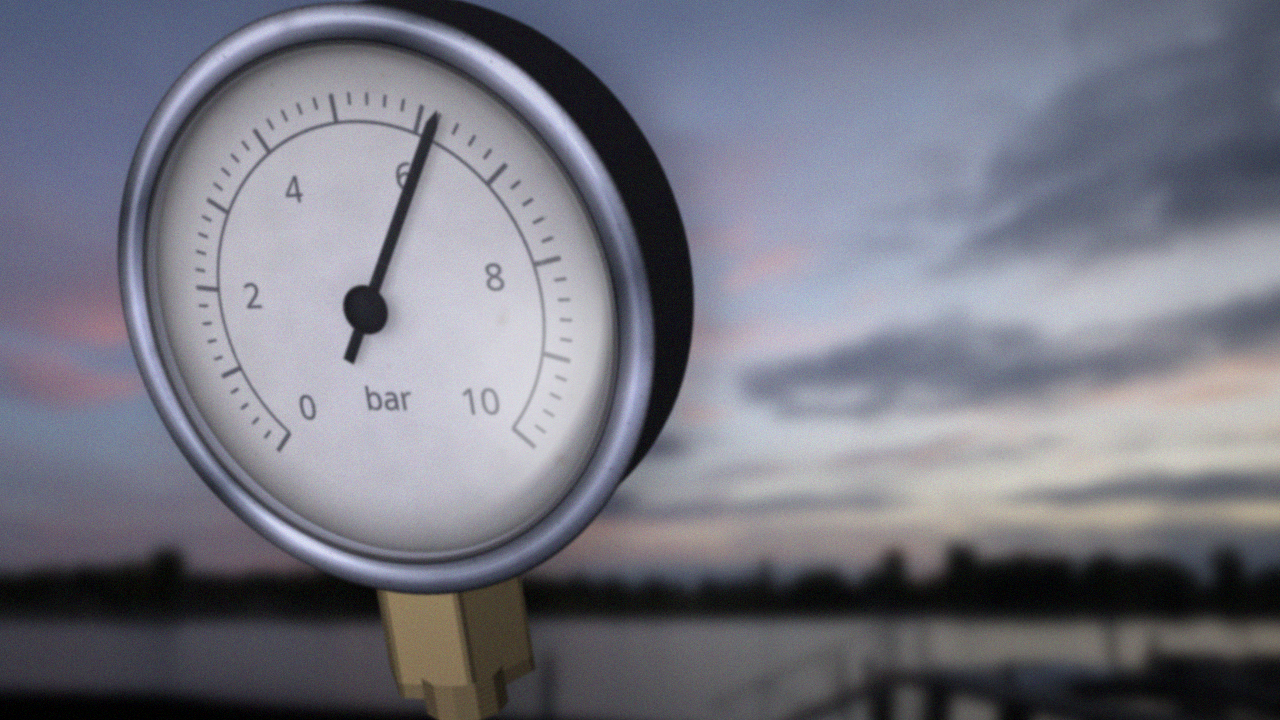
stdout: {"value": 6.2, "unit": "bar"}
